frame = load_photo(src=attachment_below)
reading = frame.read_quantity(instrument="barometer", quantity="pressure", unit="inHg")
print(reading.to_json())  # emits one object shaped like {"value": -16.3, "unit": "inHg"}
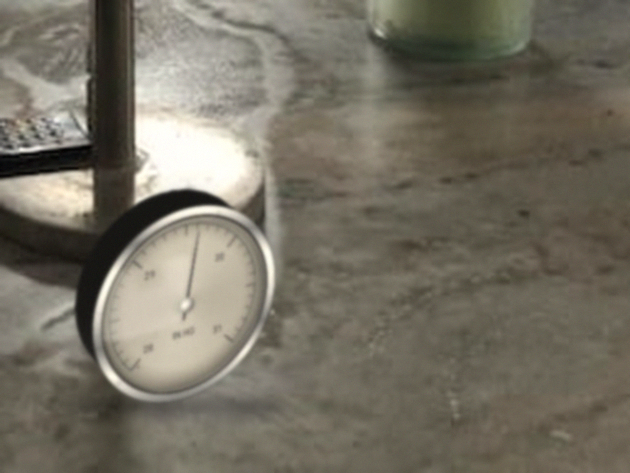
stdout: {"value": 29.6, "unit": "inHg"}
